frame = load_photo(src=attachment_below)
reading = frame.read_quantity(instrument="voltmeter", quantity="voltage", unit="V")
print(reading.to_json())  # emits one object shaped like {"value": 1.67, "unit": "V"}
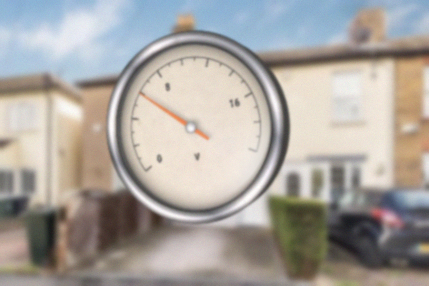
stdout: {"value": 6, "unit": "V"}
